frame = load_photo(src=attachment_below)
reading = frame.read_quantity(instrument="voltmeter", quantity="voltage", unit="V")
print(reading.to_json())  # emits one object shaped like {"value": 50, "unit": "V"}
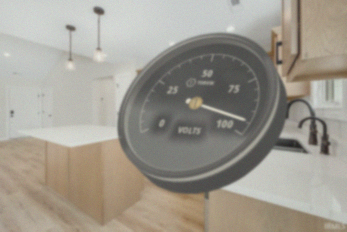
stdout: {"value": 95, "unit": "V"}
